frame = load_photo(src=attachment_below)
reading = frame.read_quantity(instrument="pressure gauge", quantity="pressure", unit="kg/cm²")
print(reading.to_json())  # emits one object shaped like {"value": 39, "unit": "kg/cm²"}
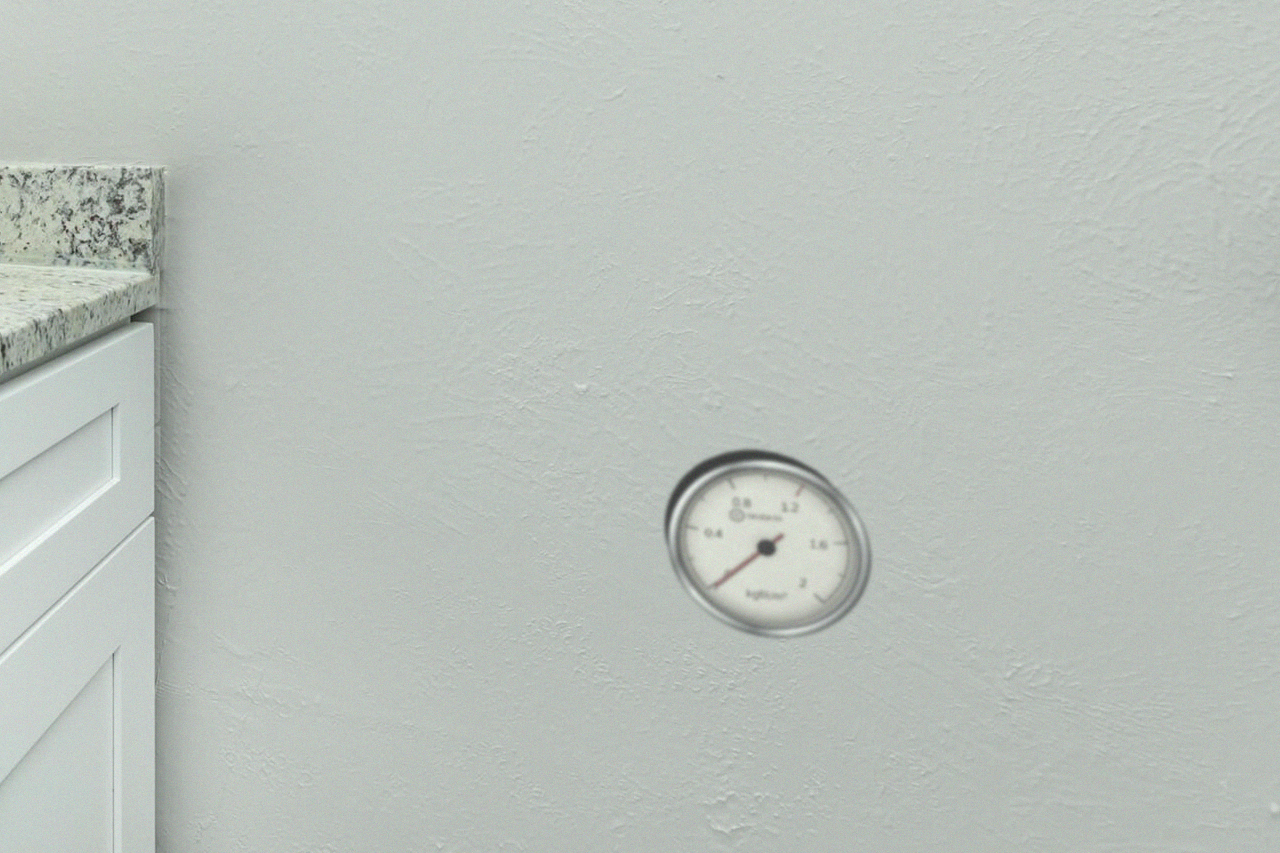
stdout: {"value": 0, "unit": "kg/cm²"}
